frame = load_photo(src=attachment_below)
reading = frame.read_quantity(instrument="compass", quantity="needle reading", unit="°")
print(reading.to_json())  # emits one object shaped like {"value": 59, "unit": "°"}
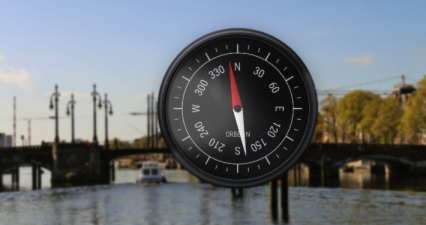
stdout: {"value": 350, "unit": "°"}
